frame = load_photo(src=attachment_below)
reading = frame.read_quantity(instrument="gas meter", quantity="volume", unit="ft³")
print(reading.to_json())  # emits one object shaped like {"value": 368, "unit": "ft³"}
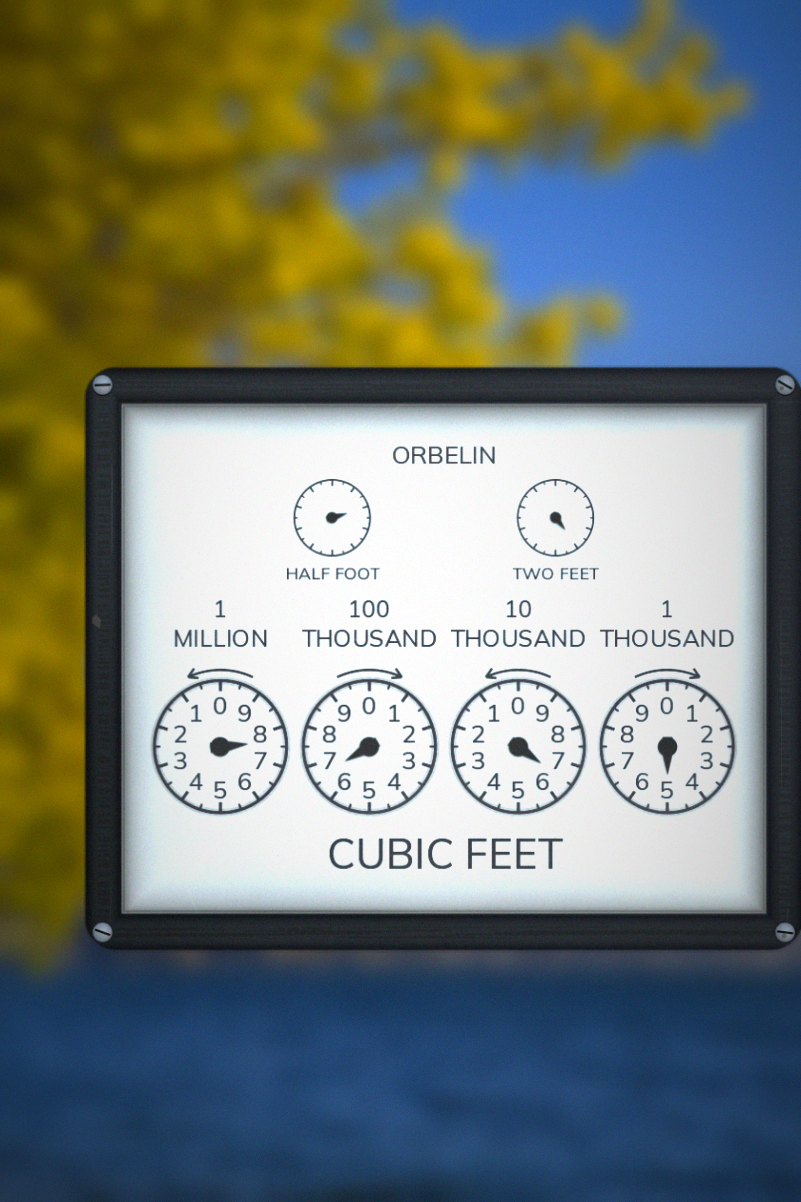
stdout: {"value": 766500, "unit": "ft³"}
